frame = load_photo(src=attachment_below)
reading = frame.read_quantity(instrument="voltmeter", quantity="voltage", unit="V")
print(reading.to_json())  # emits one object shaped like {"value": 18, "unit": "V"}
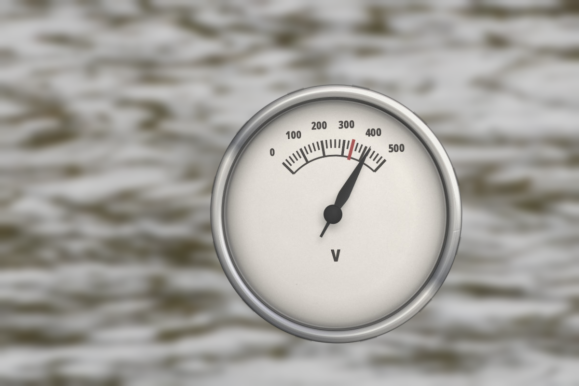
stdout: {"value": 420, "unit": "V"}
